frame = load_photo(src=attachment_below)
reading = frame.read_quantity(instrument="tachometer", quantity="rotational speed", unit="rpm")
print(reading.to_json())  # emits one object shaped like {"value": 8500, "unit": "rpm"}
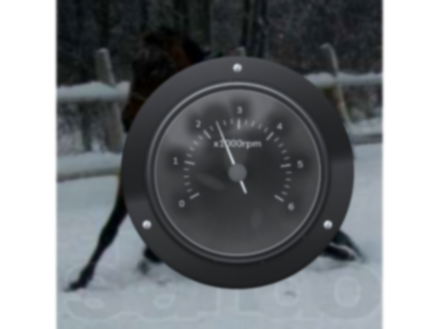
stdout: {"value": 2400, "unit": "rpm"}
